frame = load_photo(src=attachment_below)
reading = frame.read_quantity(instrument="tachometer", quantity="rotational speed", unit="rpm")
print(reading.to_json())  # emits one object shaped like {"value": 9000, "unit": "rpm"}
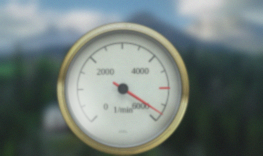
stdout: {"value": 5750, "unit": "rpm"}
